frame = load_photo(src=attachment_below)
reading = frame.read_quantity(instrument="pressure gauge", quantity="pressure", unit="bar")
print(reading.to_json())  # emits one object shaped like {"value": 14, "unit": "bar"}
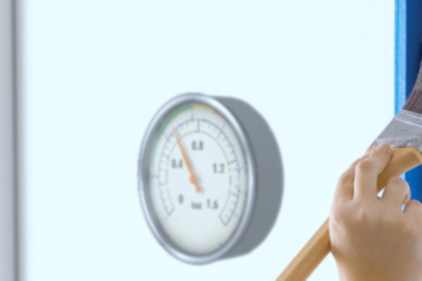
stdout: {"value": 0.6, "unit": "bar"}
